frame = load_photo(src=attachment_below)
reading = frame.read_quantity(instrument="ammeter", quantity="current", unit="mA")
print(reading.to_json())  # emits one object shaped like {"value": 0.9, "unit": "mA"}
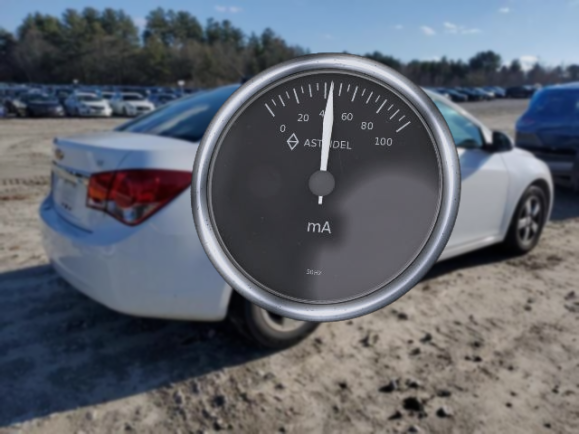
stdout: {"value": 45, "unit": "mA"}
